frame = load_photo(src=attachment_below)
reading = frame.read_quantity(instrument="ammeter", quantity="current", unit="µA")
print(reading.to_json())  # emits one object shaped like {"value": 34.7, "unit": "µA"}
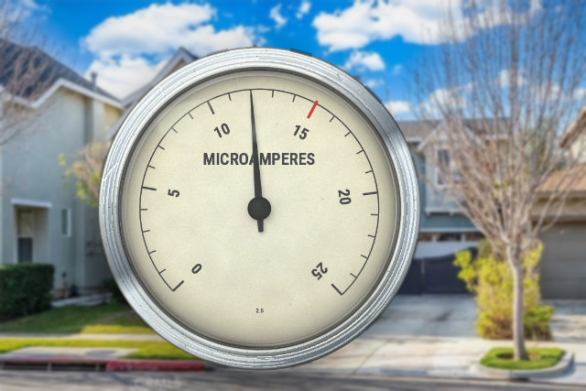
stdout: {"value": 12, "unit": "µA"}
